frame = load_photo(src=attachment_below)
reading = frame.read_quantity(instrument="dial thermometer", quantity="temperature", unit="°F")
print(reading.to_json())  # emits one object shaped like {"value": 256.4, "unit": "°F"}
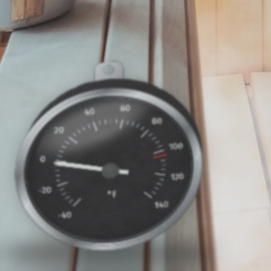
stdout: {"value": 0, "unit": "°F"}
